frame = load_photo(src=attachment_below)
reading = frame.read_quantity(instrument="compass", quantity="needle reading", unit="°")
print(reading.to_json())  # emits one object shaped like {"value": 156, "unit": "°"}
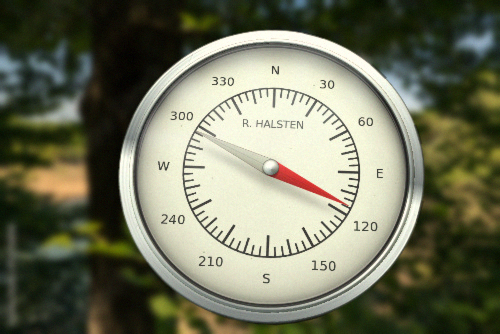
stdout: {"value": 115, "unit": "°"}
